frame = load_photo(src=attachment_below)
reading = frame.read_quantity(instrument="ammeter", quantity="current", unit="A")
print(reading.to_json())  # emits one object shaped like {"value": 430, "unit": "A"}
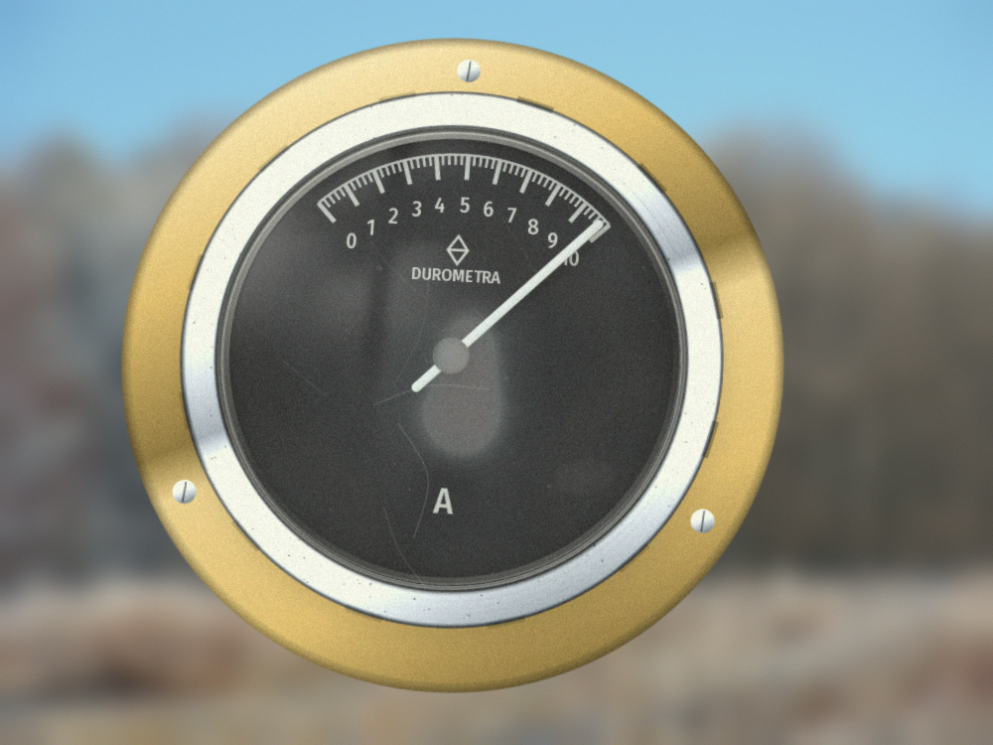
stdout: {"value": 9.8, "unit": "A"}
